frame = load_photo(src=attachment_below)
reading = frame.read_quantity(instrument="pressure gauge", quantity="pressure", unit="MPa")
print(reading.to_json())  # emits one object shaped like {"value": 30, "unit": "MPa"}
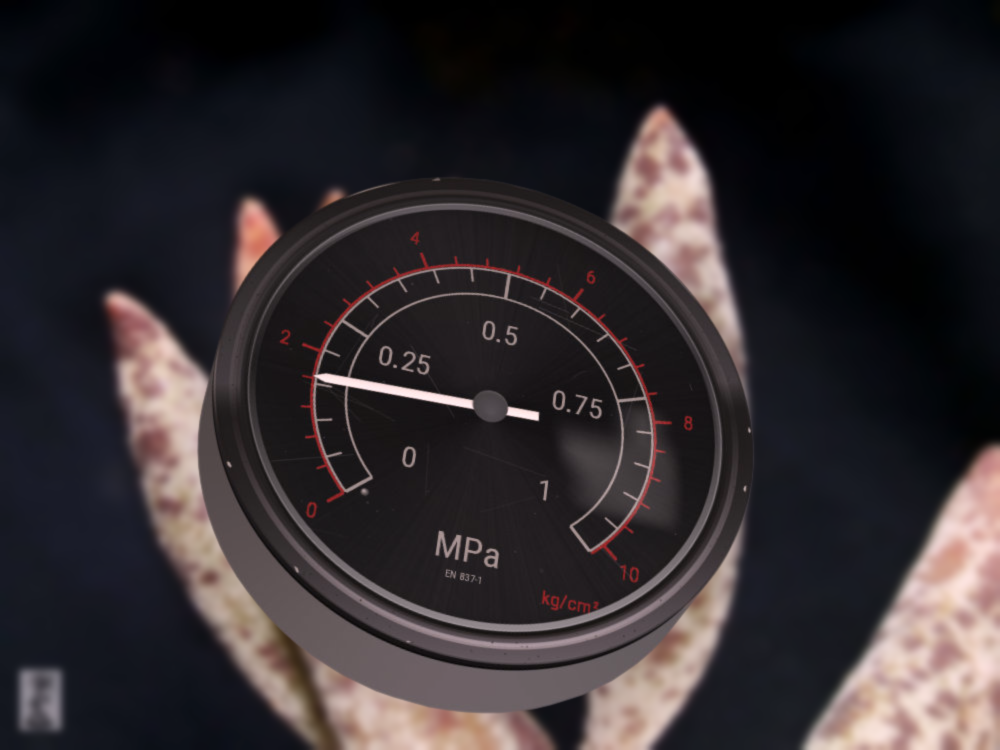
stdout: {"value": 0.15, "unit": "MPa"}
